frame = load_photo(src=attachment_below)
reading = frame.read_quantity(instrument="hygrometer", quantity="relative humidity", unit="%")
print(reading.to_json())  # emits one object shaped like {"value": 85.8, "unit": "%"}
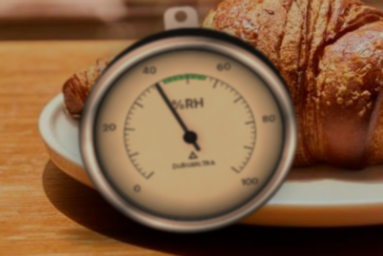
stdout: {"value": 40, "unit": "%"}
